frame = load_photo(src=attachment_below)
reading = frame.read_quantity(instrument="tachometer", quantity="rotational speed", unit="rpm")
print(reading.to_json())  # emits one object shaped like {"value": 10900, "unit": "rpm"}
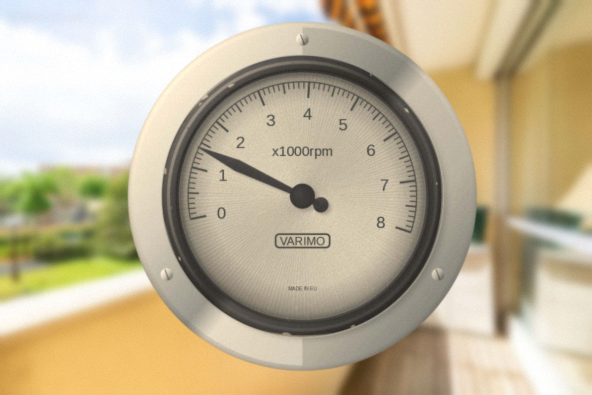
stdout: {"value": 1400, "unit": "rpm"}
